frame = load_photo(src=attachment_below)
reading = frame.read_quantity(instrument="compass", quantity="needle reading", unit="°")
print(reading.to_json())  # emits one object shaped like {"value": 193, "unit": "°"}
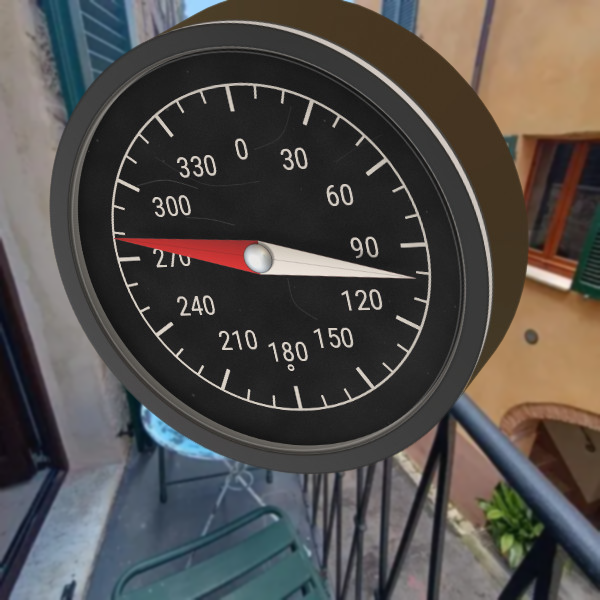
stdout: {"value": 280, "unit": "°"}
